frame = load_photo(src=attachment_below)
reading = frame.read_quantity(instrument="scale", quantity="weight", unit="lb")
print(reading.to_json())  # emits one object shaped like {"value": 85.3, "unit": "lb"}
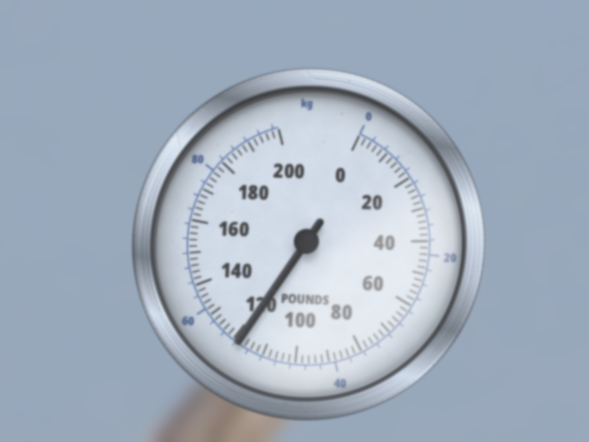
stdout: {"value": 118, "unit": "lb"}
